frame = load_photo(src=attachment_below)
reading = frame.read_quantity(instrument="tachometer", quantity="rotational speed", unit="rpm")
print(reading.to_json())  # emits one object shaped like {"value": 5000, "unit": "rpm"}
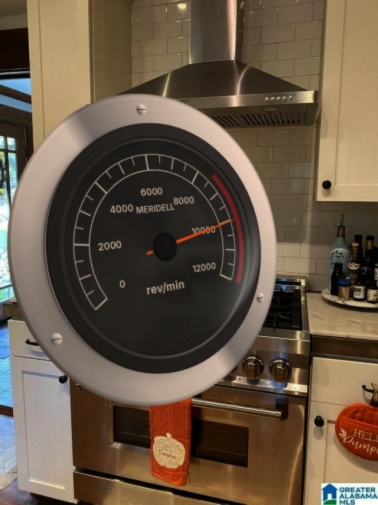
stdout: {"value": 10000, "unit": "rpm"}
